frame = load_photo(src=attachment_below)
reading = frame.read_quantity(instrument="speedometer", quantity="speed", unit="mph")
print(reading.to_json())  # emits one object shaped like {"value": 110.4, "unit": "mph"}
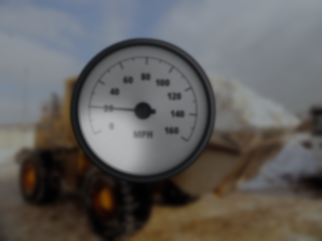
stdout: {"value": 20, "unit": "mph"}
